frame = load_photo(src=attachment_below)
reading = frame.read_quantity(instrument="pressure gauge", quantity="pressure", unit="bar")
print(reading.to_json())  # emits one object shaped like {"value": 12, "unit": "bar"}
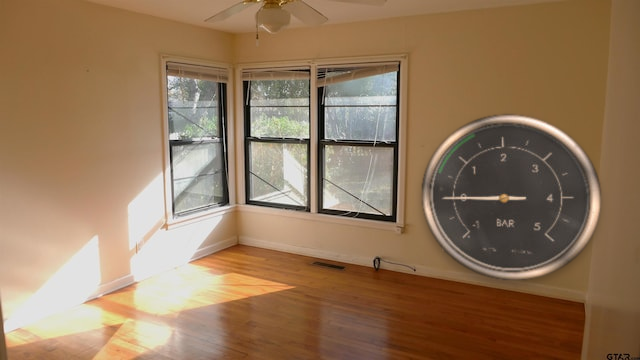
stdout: {"value": 0, "unit": "bar"}
